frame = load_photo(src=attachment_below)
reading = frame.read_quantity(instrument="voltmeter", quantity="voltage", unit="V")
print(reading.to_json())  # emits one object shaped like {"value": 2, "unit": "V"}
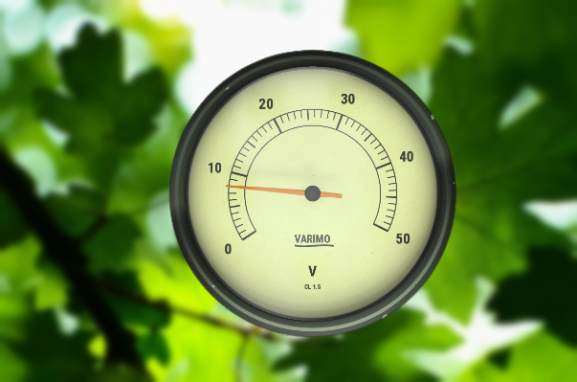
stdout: {"value": 8, "unit": "V"}
